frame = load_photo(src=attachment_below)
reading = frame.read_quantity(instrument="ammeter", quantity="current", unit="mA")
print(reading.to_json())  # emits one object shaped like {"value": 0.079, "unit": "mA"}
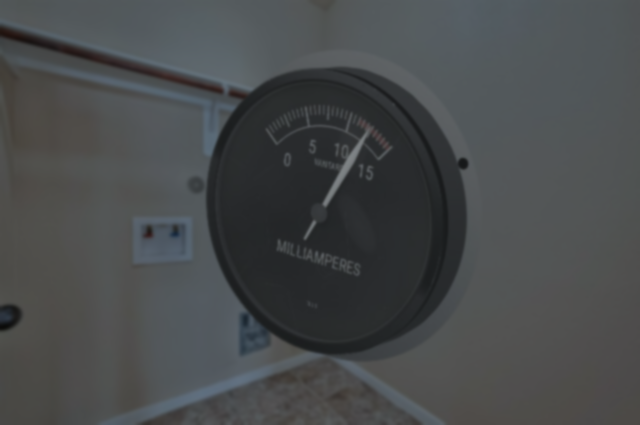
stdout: {"value": 12.5, "unit": "mA"}
